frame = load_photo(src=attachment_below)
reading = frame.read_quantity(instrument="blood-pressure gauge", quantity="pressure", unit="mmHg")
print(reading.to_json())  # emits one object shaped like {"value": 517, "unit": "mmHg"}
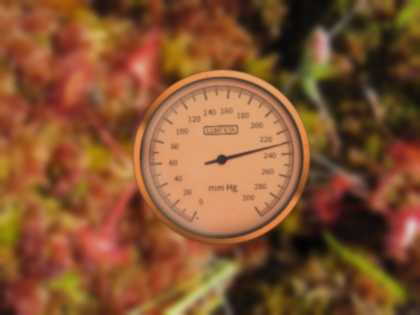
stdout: {"value": 230, "unit": "mmHg"}
